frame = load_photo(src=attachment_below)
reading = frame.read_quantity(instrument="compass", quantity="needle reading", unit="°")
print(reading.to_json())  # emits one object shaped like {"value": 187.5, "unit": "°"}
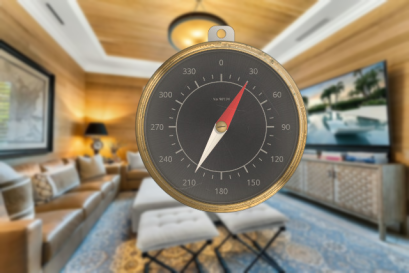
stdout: {"value": 30, "unit": "°"}
